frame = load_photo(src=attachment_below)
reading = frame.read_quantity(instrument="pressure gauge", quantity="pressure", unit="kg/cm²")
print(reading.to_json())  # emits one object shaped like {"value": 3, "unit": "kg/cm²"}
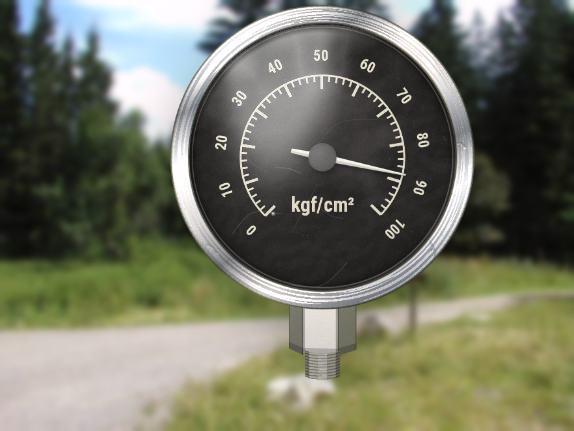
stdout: {"value": 88, "unit": "kg/cm²"}
